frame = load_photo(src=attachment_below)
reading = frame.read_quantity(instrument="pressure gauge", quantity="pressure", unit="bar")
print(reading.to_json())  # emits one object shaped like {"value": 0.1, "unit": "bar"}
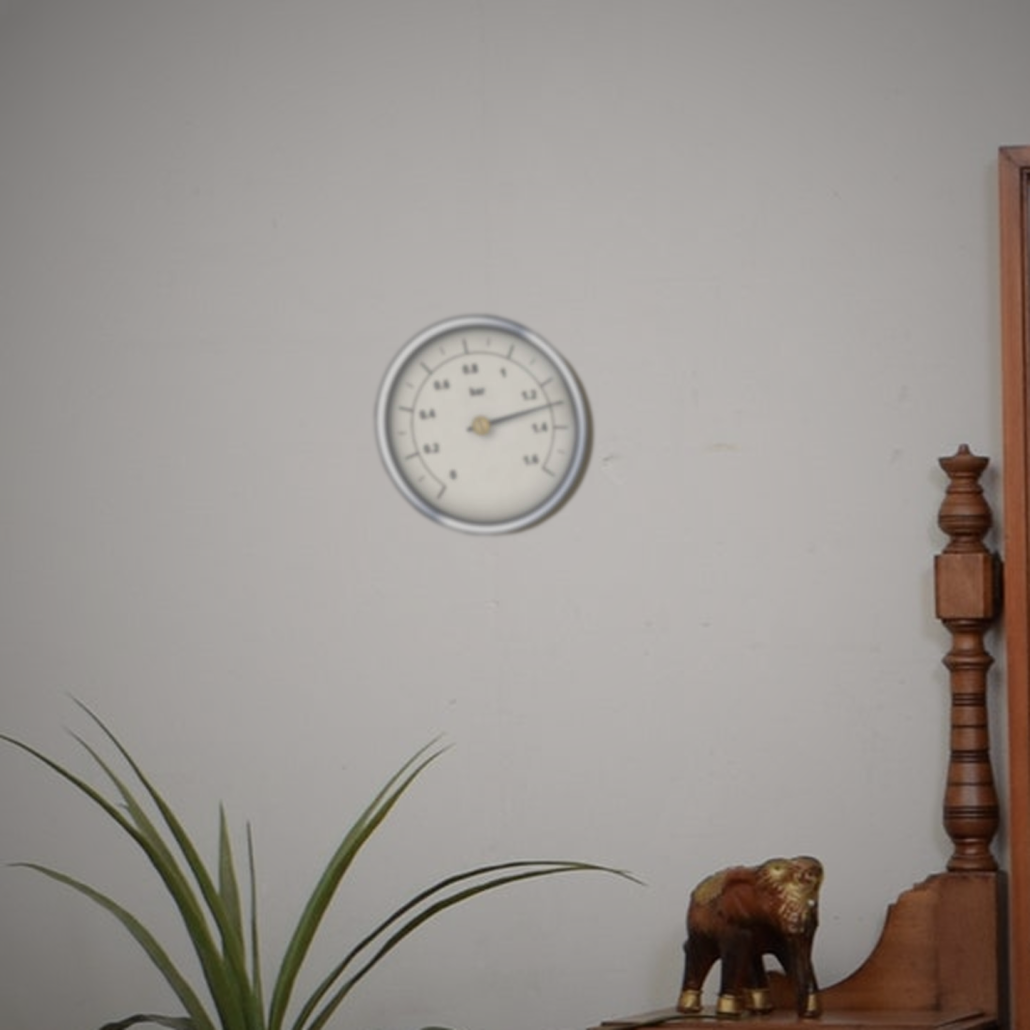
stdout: {"value": 1.3, "unit": "bar"}
